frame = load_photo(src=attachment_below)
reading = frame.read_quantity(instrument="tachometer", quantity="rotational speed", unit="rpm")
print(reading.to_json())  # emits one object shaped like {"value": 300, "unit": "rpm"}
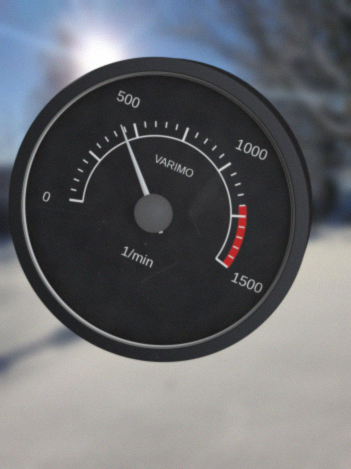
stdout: {"value": 450, "unit": "rpm"}
